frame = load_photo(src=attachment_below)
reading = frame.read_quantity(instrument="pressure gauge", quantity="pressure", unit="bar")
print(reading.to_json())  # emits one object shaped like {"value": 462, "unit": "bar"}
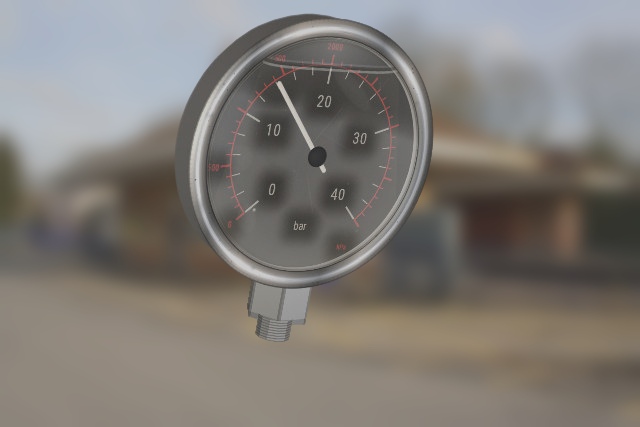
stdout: {"value": 14, "unit": "bar"}
